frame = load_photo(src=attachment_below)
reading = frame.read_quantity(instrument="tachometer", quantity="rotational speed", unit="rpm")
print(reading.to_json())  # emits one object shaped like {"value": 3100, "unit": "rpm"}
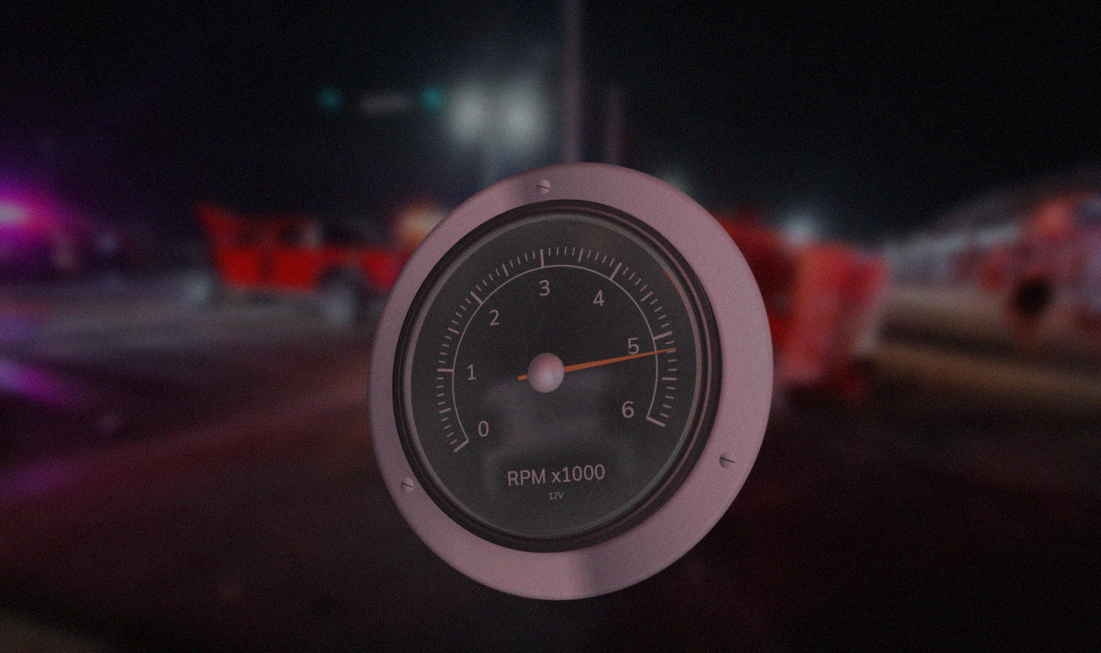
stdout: {"value": 5200, "unit": "rpm"}
